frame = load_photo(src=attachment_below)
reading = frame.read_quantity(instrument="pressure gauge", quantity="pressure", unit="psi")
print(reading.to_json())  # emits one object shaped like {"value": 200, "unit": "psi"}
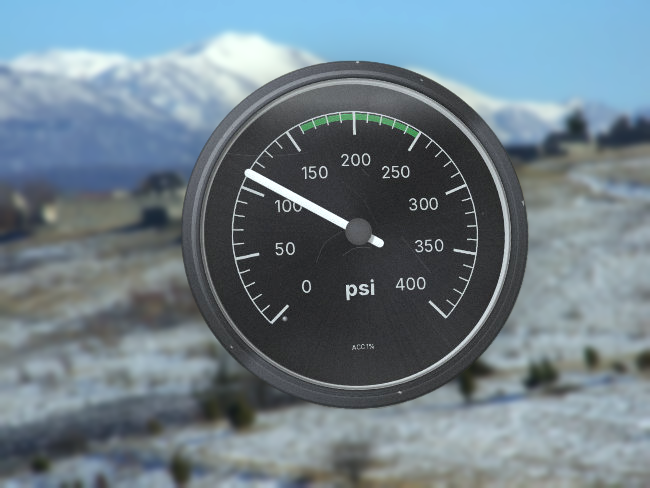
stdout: {"value": 110, "unit": "psi"}
